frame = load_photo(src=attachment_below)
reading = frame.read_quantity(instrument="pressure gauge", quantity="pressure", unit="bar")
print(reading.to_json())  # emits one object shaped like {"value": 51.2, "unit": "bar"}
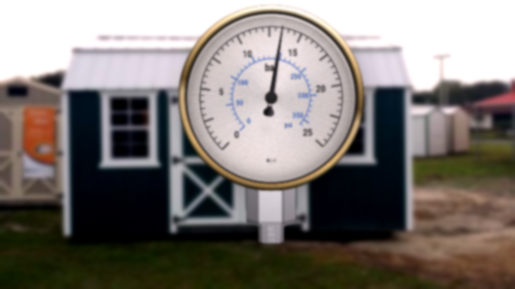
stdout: {"value": 13.5, "unit": "bar"}
